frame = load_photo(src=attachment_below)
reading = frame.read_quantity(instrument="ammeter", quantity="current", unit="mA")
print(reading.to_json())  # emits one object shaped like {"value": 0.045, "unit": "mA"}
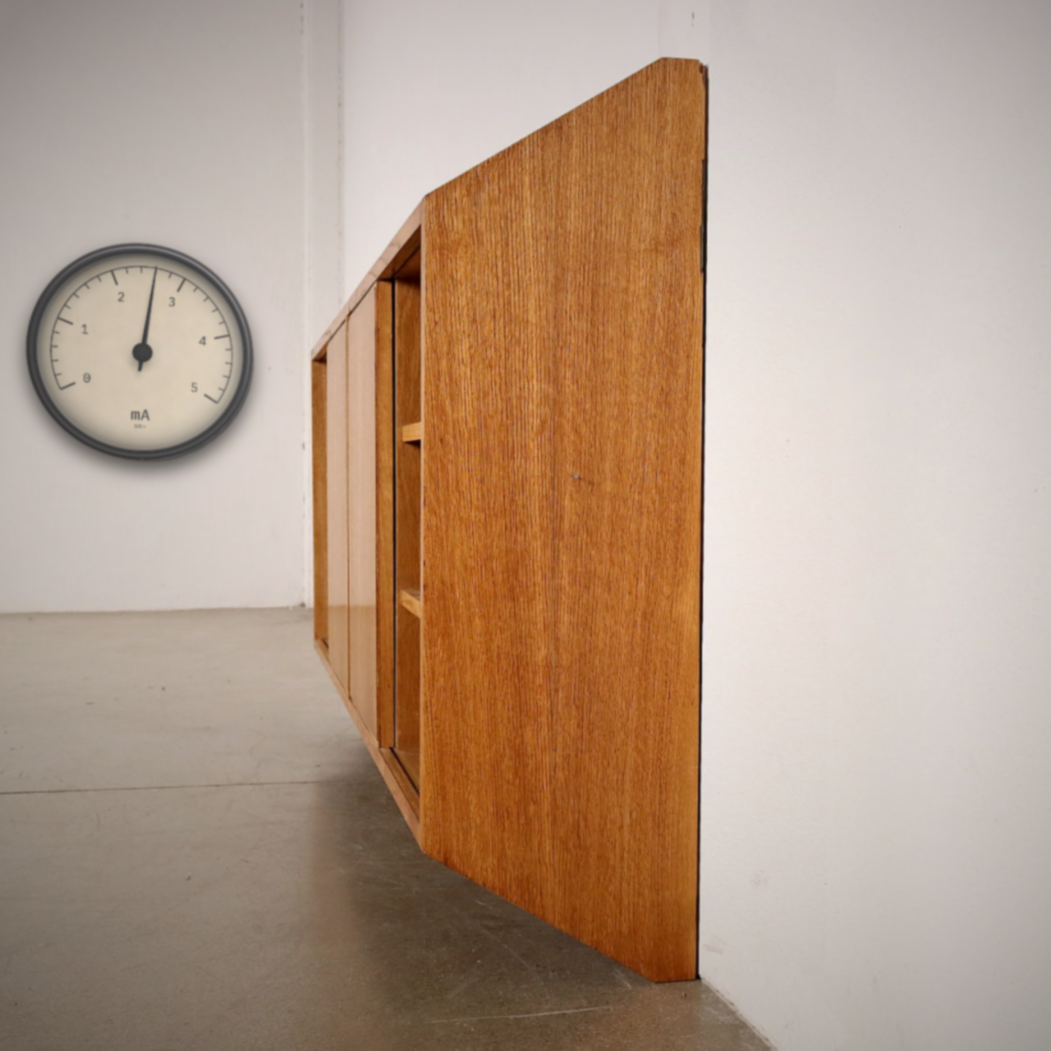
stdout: {"value": 2.6, "unit": "mA"}
